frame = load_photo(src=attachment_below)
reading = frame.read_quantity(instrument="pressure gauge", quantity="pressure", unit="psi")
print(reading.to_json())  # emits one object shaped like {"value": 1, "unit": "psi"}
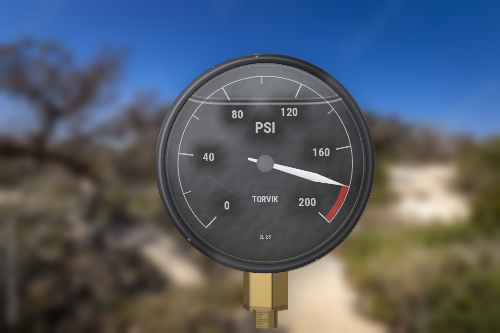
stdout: {"value": 180, "unit": "psi"}
